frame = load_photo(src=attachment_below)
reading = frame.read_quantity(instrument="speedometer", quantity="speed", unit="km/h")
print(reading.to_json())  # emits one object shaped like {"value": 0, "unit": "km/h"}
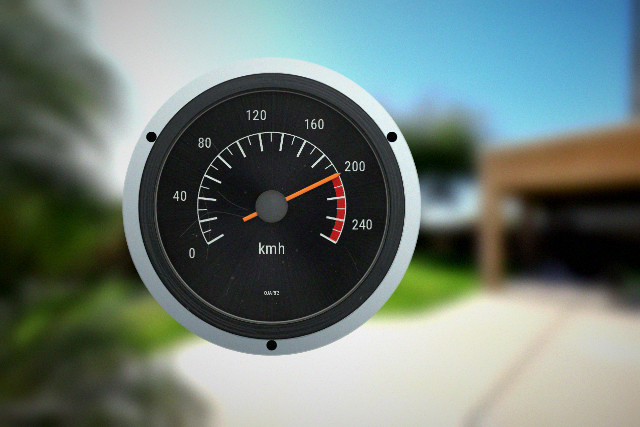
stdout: {"value": 200, "unit": "km/h"}
